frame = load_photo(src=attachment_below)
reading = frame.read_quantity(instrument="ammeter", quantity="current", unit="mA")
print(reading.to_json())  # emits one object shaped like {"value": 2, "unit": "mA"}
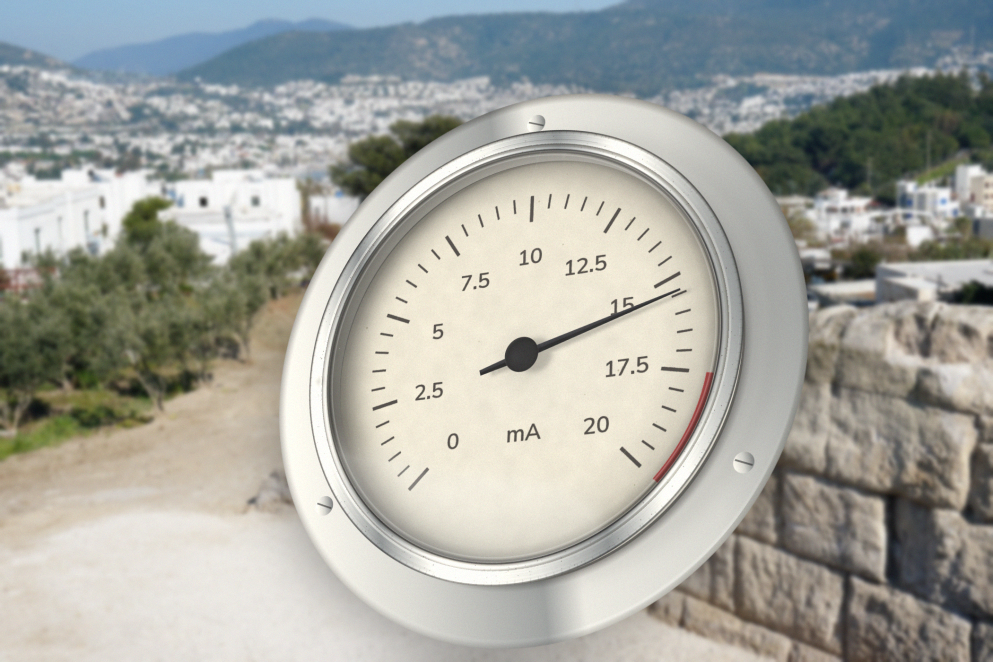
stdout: {"value": 15.5, "unit": "mA"}
